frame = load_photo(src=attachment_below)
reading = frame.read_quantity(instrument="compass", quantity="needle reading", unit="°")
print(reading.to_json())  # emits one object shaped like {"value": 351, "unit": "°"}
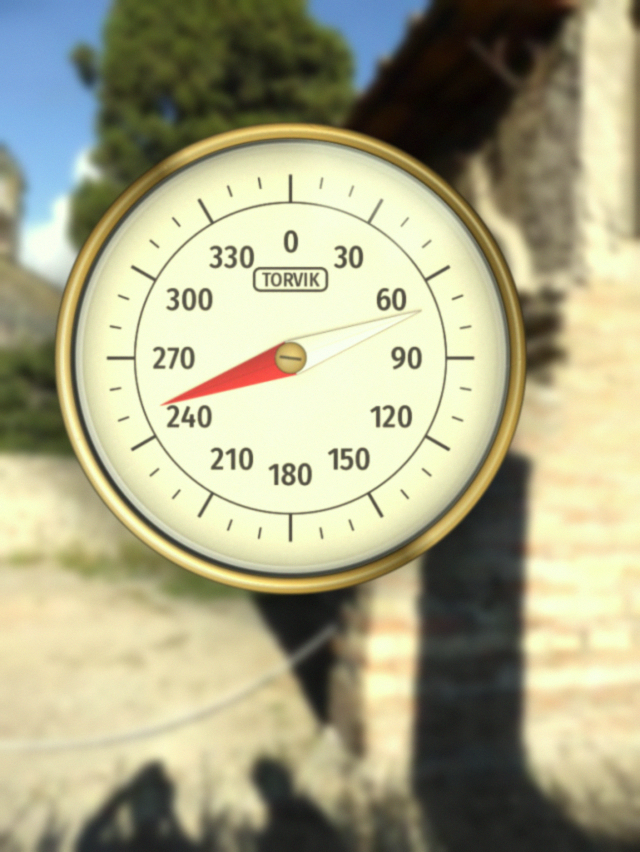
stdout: {"value": 250, "unit": "°"}
